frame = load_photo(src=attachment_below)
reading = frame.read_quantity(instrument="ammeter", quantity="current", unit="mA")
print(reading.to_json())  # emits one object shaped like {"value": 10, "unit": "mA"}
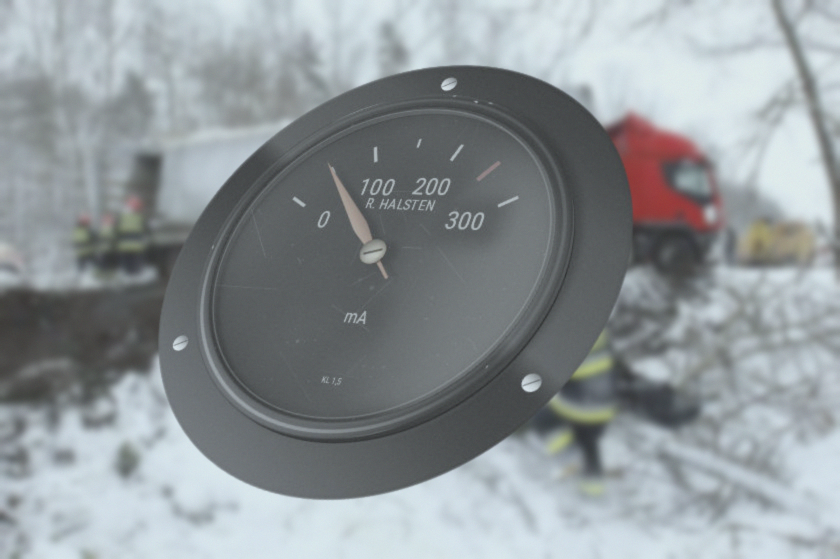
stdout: {"value": 50, "unit": "mA"}
